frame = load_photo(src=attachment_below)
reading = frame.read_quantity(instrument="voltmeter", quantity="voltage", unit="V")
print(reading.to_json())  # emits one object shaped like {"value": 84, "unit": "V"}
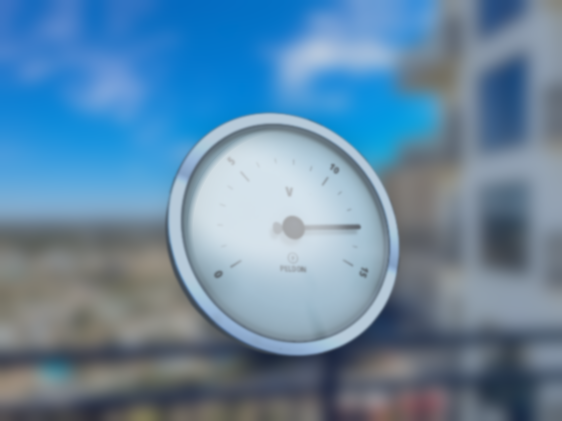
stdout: {"value": 13, "unit": "V"}
